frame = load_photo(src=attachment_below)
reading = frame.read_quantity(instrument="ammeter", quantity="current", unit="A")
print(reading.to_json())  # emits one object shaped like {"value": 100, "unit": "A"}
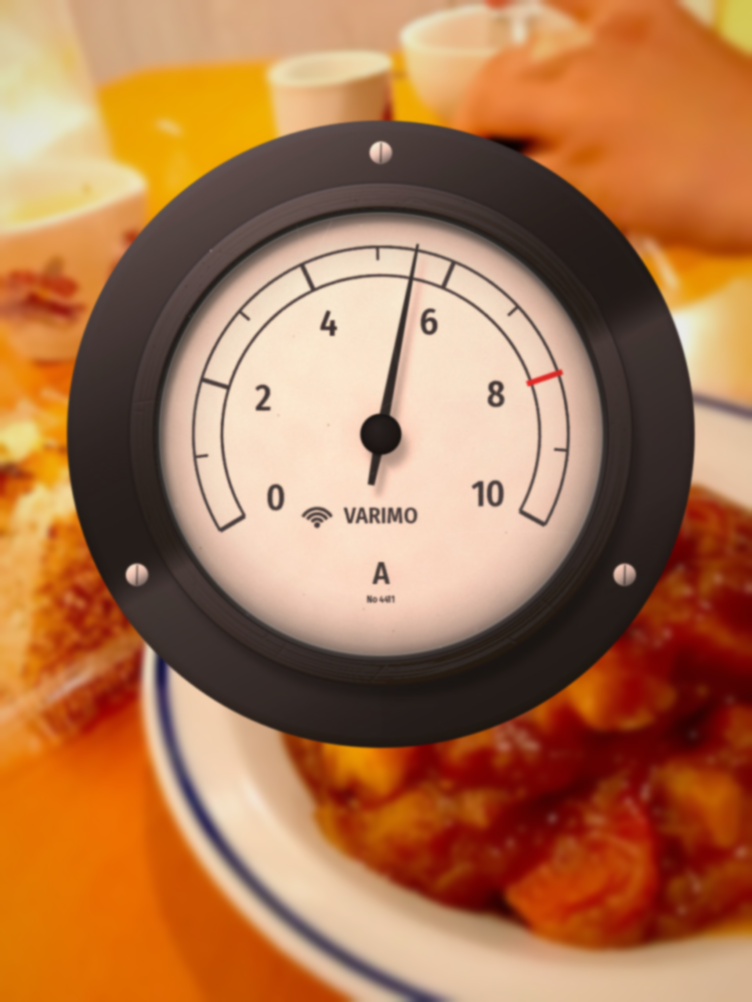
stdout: {"value": 5.5, "unit": "A"}
